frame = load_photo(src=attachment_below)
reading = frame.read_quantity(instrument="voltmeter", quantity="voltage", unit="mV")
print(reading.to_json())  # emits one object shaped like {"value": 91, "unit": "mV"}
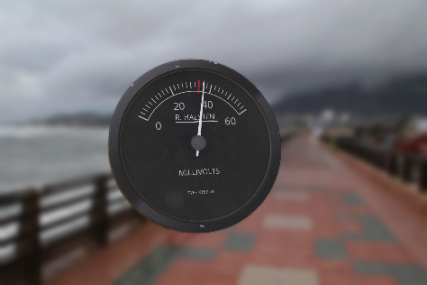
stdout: {"value": 36, "unit": "mV"}
